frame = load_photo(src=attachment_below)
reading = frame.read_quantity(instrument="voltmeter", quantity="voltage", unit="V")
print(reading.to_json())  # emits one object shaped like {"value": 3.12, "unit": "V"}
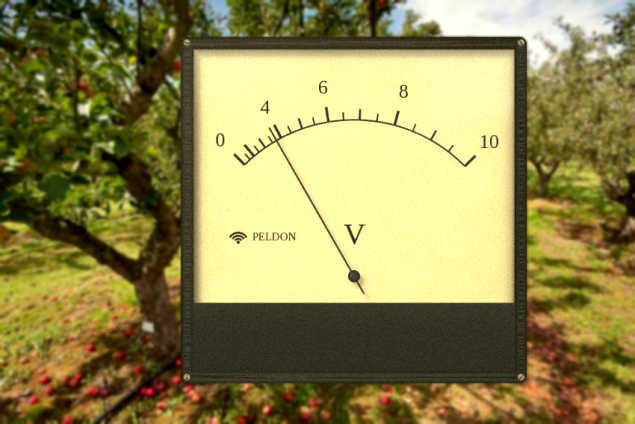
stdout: {"value": 3.75, "unit": "V"}
